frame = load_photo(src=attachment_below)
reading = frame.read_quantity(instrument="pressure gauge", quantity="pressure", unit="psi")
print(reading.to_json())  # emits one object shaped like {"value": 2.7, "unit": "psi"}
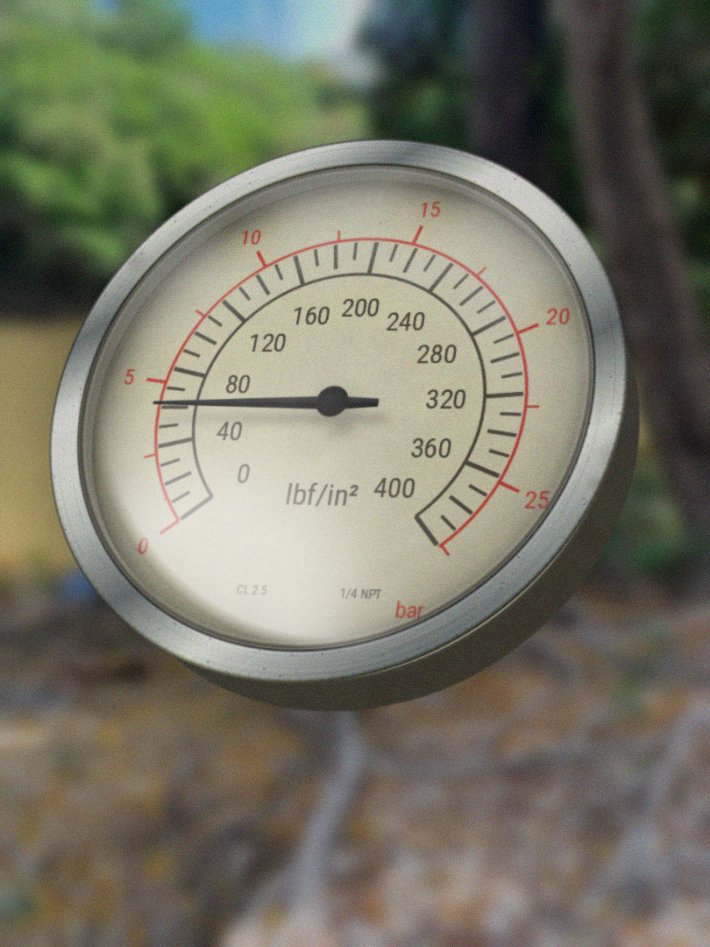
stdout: {"value": 60, "unit": "psi"}
